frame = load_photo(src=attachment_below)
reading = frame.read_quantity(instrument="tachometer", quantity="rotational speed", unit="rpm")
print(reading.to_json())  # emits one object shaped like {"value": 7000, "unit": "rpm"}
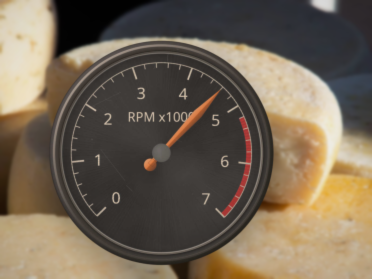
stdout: {"value": 4600, "unit": "rpm"}
